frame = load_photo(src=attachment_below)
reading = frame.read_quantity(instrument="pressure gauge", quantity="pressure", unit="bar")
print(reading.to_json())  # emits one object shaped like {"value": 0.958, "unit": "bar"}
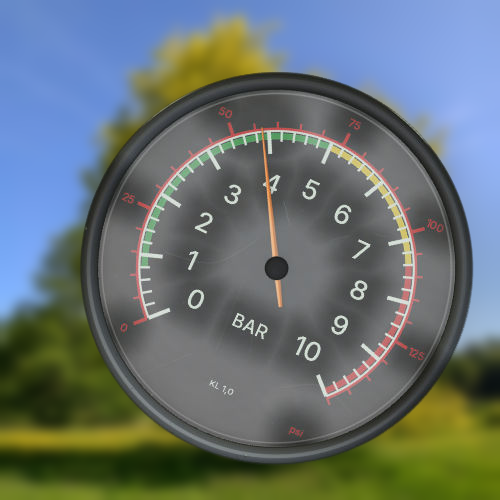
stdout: {"value": 3.9, "unit": "bar"}
